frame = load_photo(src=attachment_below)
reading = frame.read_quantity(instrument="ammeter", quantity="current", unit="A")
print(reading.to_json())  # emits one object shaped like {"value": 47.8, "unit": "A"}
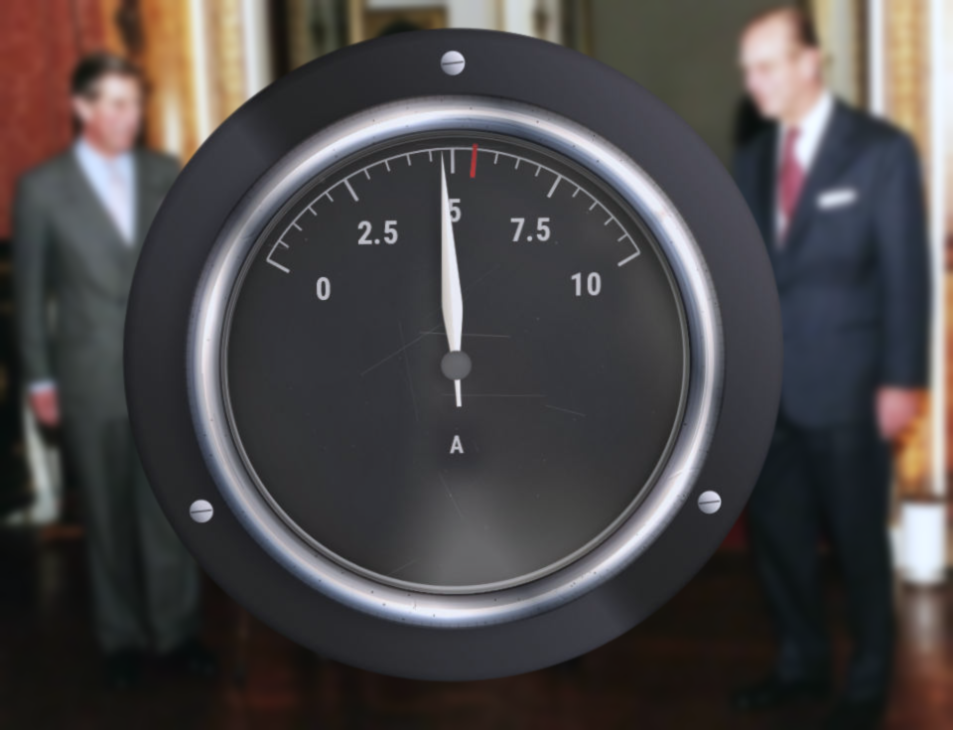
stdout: {"value": 4.75, "unit": "A"}
